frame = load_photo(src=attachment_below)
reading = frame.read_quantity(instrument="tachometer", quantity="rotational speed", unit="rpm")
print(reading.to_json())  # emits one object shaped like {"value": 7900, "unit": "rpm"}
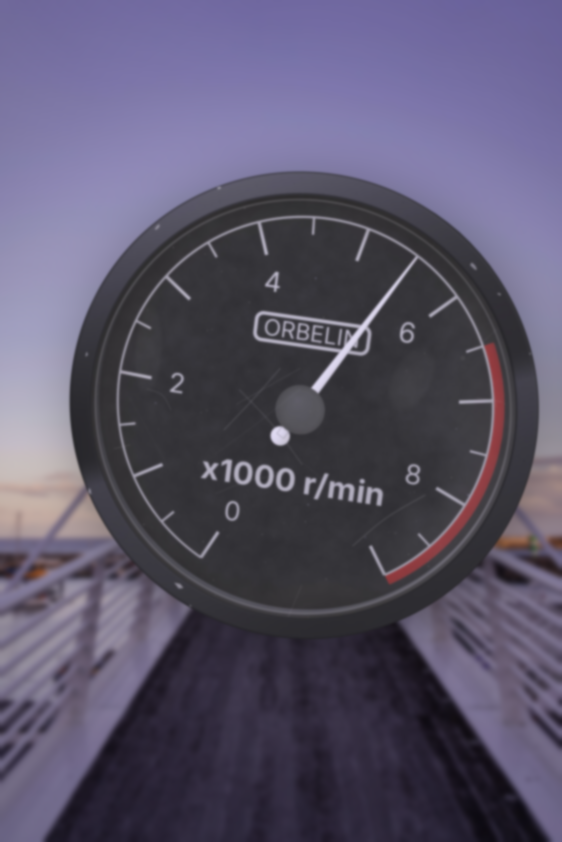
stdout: {"value": 5500, "unit": "rpm"}
